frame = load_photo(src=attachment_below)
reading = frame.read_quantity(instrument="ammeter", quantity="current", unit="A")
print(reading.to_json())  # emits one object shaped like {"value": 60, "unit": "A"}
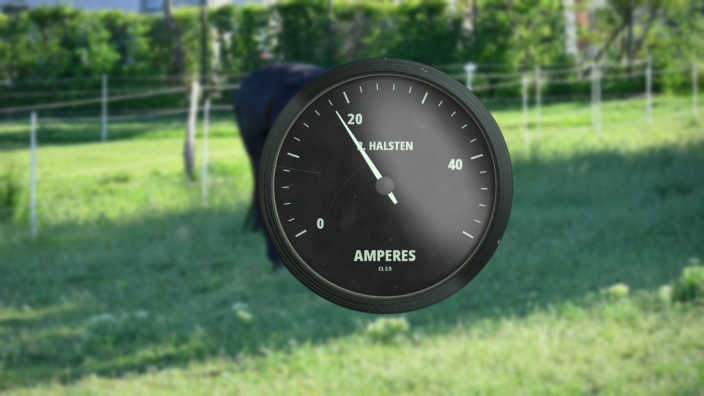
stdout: {"value": 18, "unit": "A"}
